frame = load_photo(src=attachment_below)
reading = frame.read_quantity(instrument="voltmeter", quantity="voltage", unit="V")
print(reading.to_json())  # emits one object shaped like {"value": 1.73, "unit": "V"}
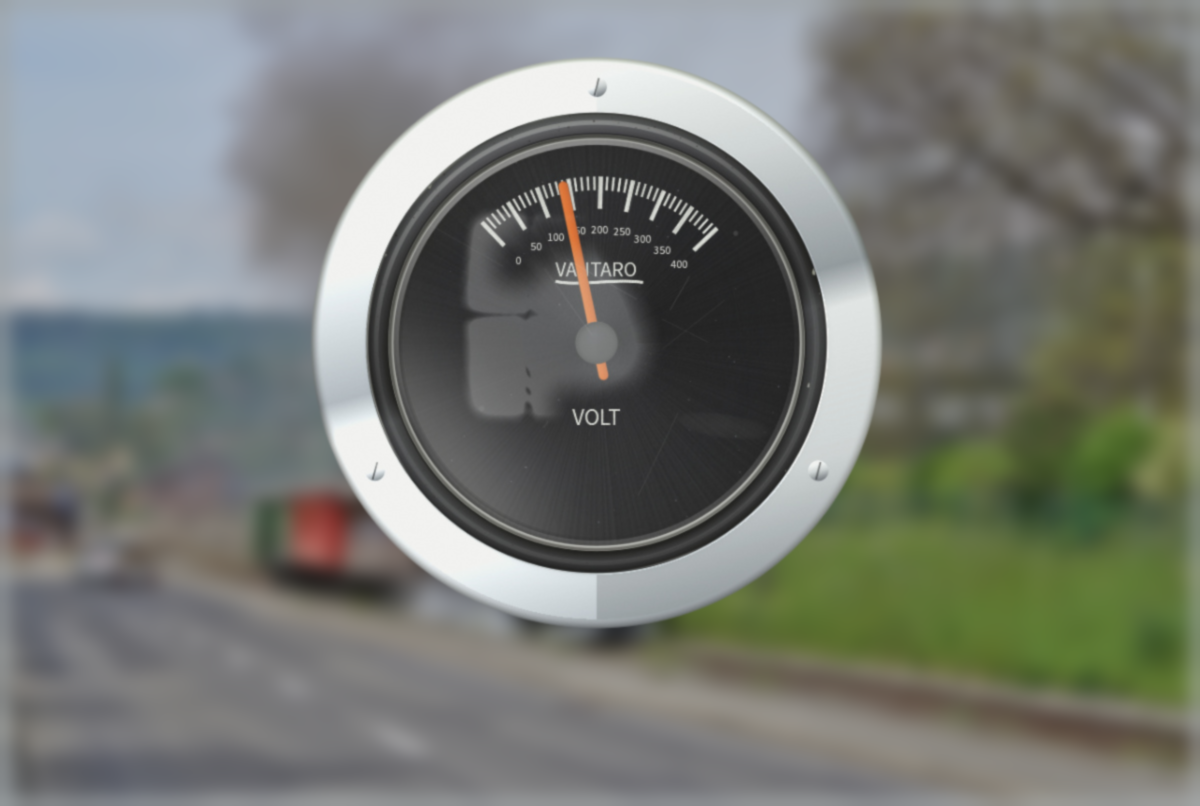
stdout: {"value": 140, "unit": "V"}
